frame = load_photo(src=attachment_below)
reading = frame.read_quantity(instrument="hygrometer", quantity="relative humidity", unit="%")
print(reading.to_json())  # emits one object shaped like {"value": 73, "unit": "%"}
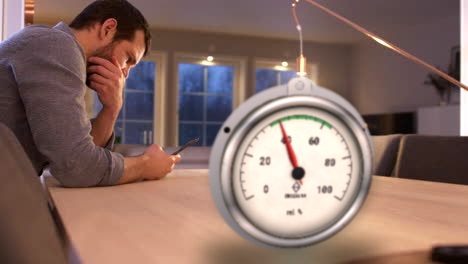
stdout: {"value": 40, "unit": "%"}
